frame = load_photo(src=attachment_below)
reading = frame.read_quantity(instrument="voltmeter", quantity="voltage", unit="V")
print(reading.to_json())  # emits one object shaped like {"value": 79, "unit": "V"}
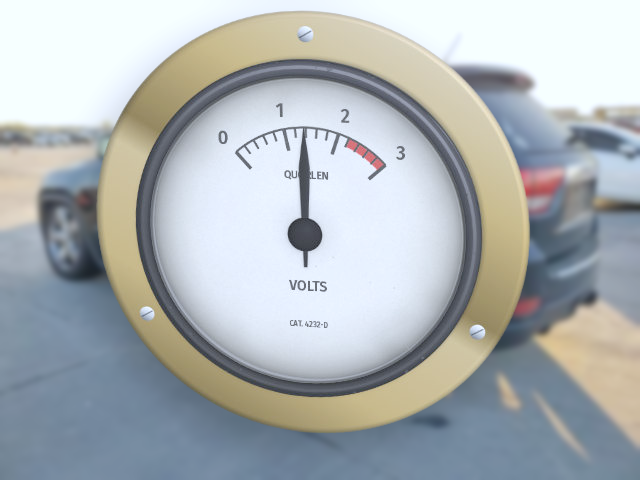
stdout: {"value": 1.4, "unit": "V"}
